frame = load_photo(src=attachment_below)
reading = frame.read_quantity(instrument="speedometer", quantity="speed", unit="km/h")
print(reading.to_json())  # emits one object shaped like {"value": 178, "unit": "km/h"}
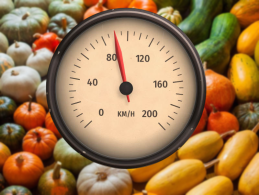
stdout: {"value": 90, "unit": "km/h"}
